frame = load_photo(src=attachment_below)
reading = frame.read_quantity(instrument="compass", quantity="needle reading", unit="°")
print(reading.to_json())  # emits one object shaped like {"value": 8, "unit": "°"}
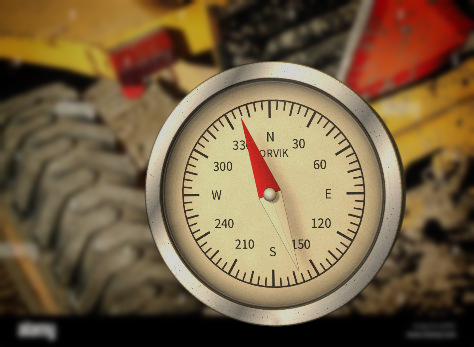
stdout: {"value": 340, "unit": "°"}
